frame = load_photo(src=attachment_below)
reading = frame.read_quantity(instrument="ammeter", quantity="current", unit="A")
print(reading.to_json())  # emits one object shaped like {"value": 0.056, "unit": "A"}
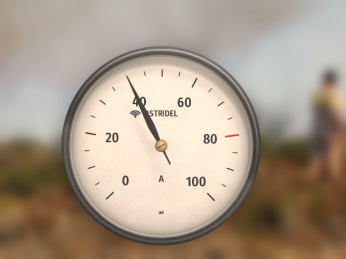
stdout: {"value": 40, "unit": "A"}
